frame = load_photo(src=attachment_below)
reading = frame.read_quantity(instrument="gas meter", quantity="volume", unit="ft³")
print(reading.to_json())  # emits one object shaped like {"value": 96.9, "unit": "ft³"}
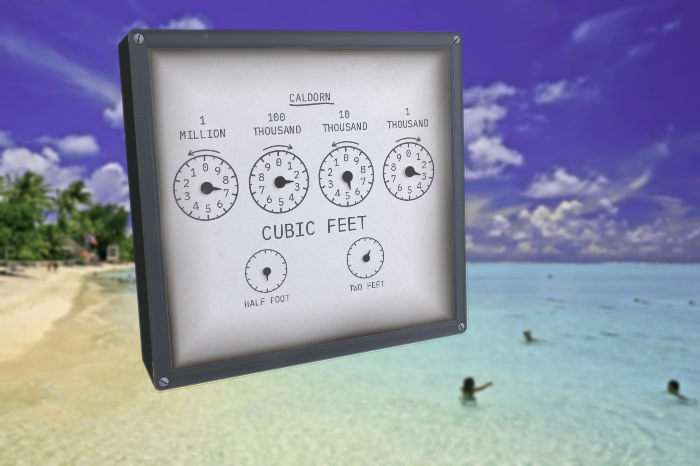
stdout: {"value": 725300, "unit": "ft³"}
